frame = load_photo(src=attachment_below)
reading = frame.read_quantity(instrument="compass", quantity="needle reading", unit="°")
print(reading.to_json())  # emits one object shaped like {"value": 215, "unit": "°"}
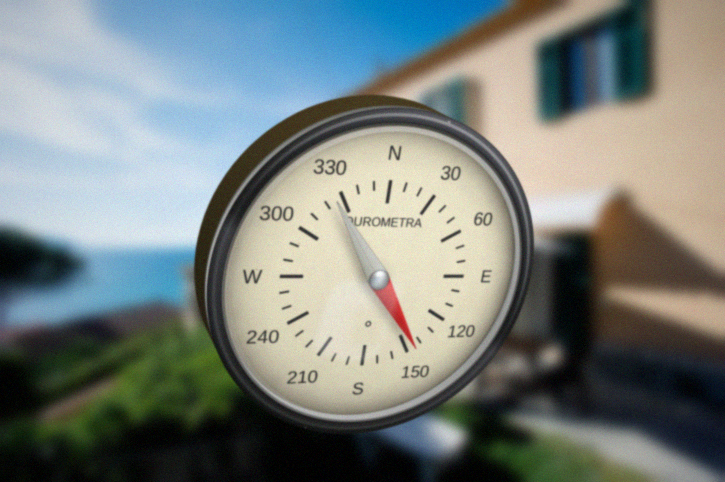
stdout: {"value": 145, "unit": "°"}
